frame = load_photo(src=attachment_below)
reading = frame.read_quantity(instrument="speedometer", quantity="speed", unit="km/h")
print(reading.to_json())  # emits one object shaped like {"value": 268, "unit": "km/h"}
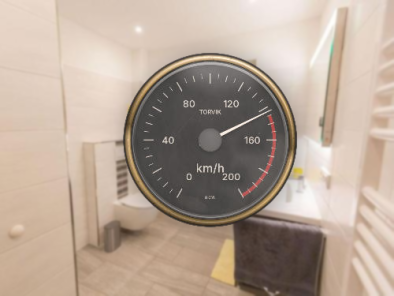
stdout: {"value": 142.5, "unit": "km/h"}
